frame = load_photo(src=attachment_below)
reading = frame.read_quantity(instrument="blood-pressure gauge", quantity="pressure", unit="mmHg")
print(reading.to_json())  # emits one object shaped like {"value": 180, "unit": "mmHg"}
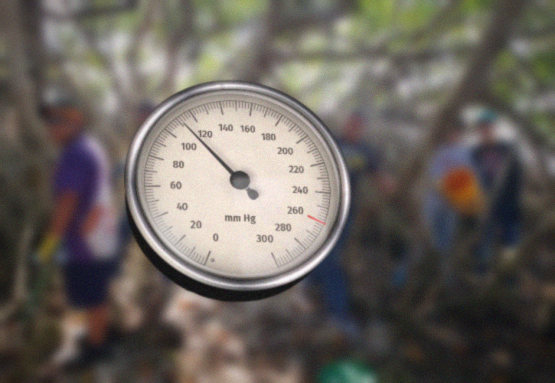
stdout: {"value": 110, "unit": "mmHg"}
